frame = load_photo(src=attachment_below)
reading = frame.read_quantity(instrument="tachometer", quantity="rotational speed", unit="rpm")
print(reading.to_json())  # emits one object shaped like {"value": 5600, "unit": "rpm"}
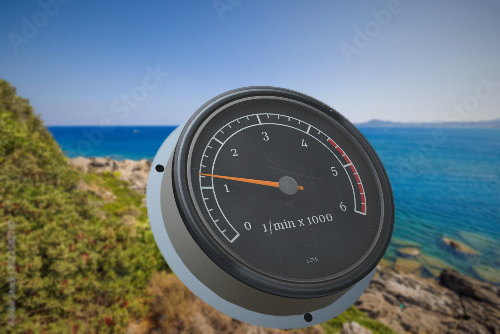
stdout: {"value": 1200, "unit": "rpm"}
